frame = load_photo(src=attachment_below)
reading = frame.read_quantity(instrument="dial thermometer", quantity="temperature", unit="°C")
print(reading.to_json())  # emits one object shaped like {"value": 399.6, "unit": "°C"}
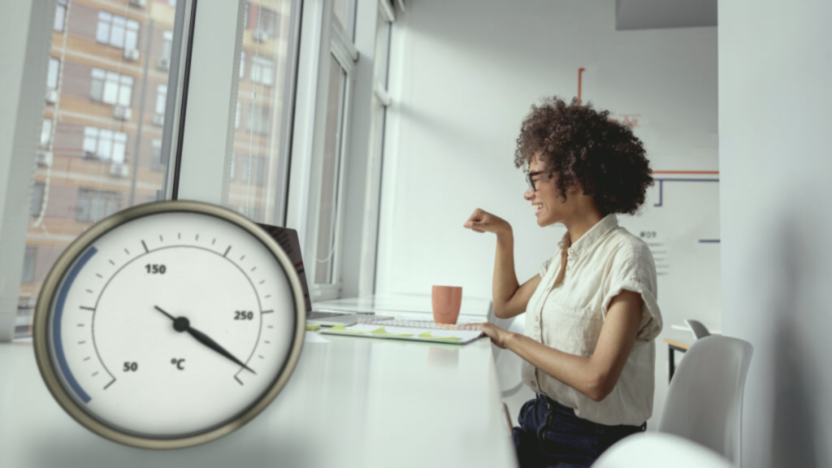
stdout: {"value": 290, "unit": "°C"}
